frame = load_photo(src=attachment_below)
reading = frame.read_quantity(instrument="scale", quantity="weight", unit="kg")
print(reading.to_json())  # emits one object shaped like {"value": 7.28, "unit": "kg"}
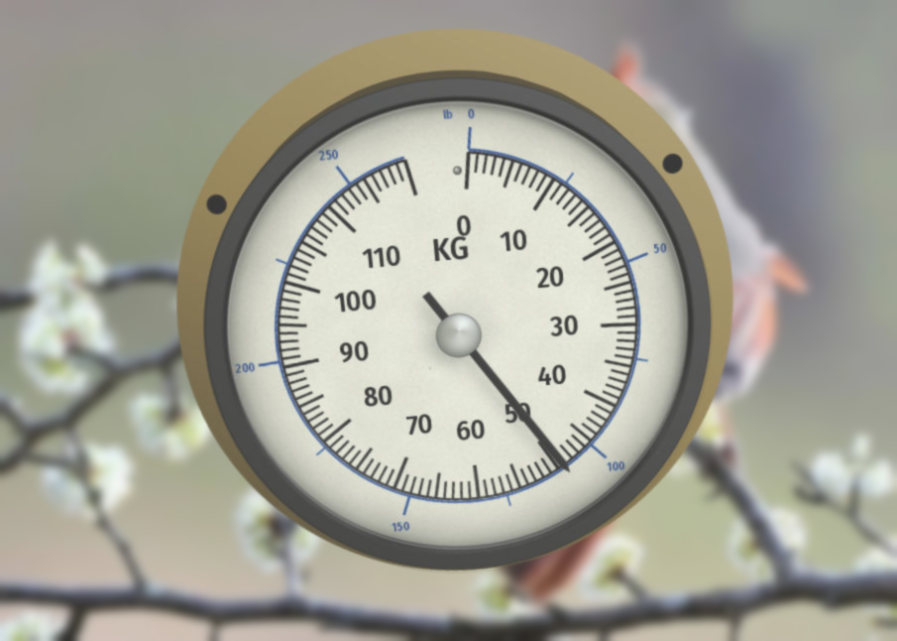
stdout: {"value": 49, "unit": "kg"}
